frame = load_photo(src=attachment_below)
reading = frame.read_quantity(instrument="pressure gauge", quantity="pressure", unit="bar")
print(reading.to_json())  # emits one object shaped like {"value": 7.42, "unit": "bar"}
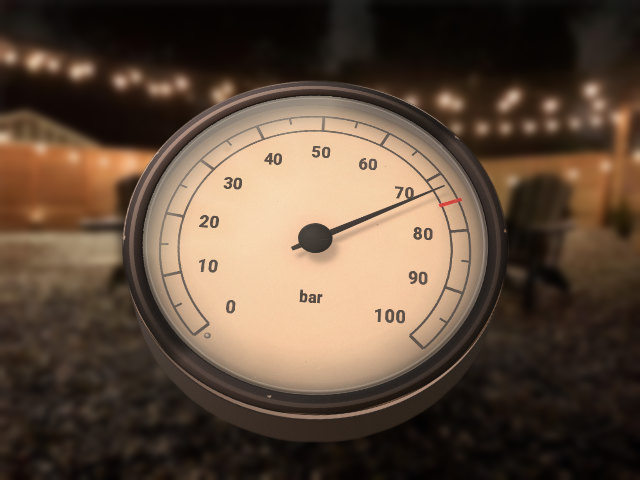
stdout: {"value": 72.5, "unit": "bar"}
